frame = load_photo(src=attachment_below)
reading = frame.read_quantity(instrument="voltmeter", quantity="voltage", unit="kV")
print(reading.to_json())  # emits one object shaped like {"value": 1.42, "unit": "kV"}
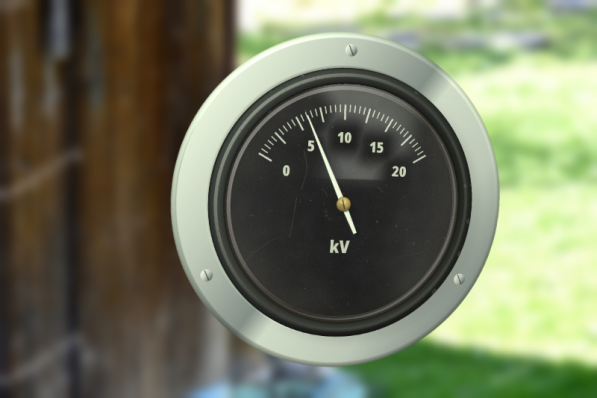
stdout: {"value": 6, "unit": "kV"}
